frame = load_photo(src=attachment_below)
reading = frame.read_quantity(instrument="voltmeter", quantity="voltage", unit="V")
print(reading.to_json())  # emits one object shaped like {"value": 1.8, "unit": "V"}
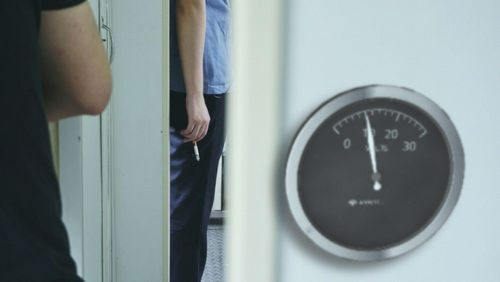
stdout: {"value": 10, "unit": "V"}
